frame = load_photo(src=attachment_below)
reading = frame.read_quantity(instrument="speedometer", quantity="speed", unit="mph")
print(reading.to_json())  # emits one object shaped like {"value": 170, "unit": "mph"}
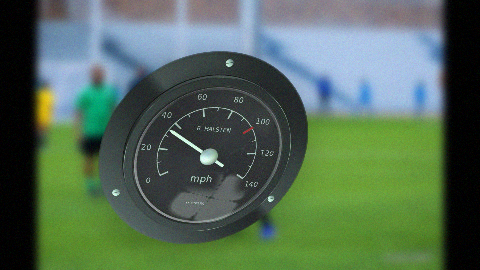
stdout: {"value": 35, "unit": "mph"}
